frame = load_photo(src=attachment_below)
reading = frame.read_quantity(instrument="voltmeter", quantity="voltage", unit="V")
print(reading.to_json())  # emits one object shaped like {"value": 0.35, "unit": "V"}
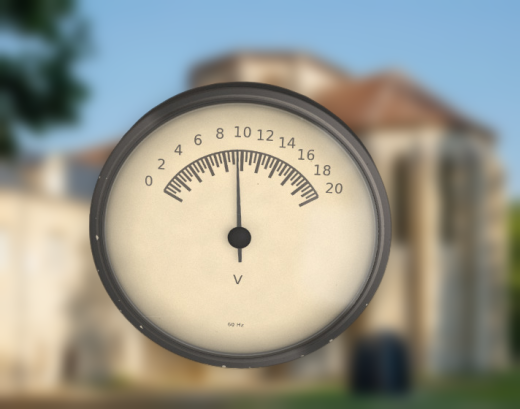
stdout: {"value": 9.5, "unit": "V"}
